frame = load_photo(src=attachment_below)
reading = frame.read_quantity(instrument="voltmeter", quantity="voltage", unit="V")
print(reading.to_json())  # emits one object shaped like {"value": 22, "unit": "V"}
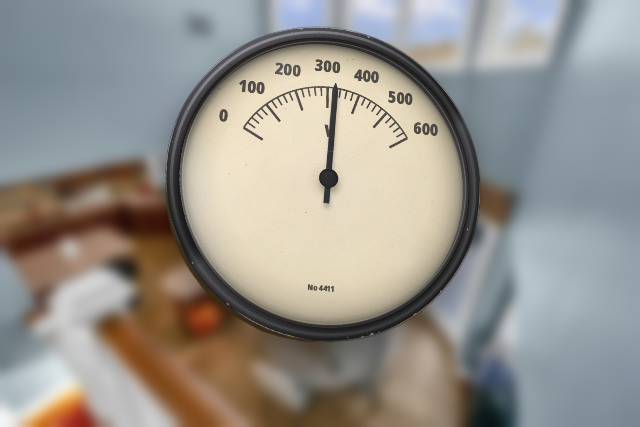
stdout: {"value": 320, "unit": "V"}
